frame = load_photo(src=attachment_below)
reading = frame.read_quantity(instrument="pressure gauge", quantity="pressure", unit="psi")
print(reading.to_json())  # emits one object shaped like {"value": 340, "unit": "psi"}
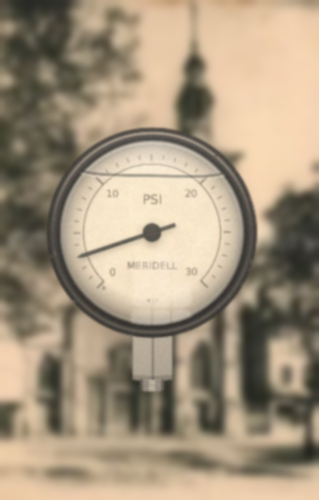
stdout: {"value": 3, "unit": "psi"}
